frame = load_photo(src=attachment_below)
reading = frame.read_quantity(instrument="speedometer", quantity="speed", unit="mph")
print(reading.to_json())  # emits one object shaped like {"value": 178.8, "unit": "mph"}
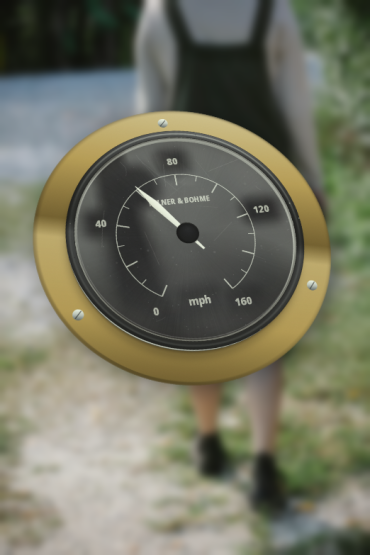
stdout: {"value": 60, "unit": "mph"}
